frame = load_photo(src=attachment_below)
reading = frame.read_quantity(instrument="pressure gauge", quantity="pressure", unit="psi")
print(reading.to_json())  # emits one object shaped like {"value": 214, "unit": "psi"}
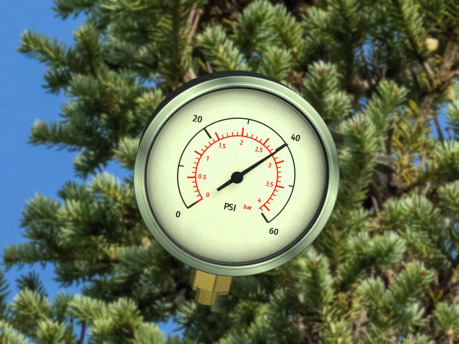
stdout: {"value": 40, "unit": "psi"}
